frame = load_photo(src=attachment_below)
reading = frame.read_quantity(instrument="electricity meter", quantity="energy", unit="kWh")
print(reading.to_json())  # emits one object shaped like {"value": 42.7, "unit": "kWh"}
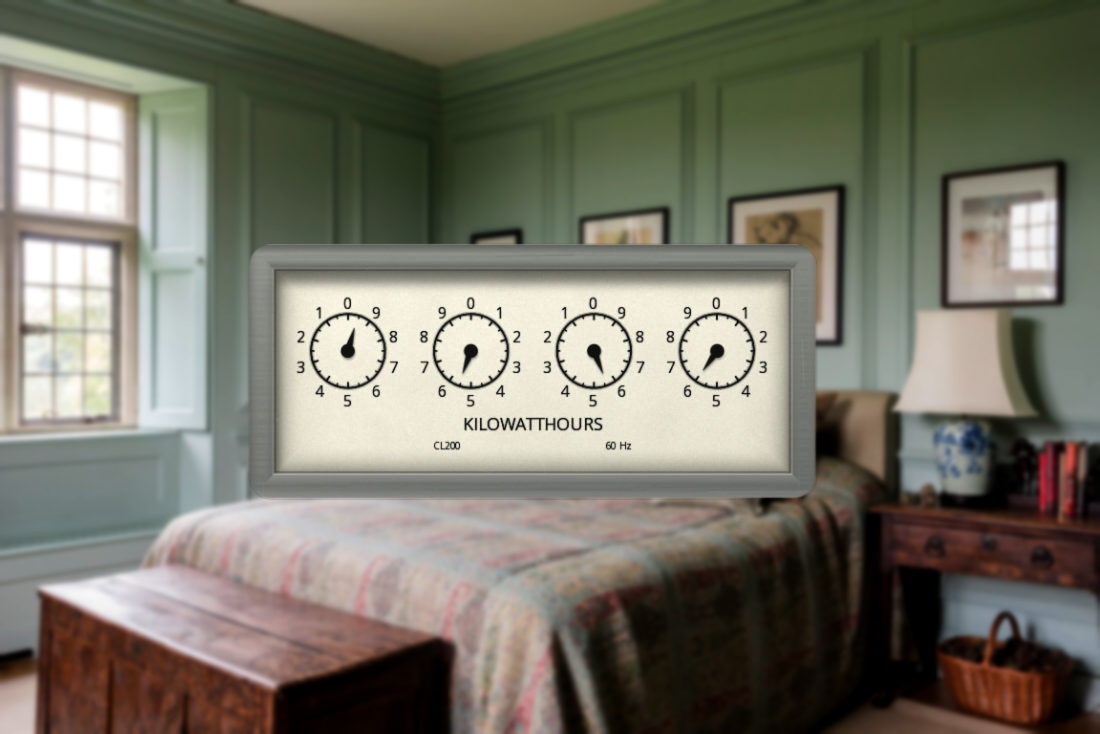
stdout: {"value": 9556, "unit": "kWh"}
